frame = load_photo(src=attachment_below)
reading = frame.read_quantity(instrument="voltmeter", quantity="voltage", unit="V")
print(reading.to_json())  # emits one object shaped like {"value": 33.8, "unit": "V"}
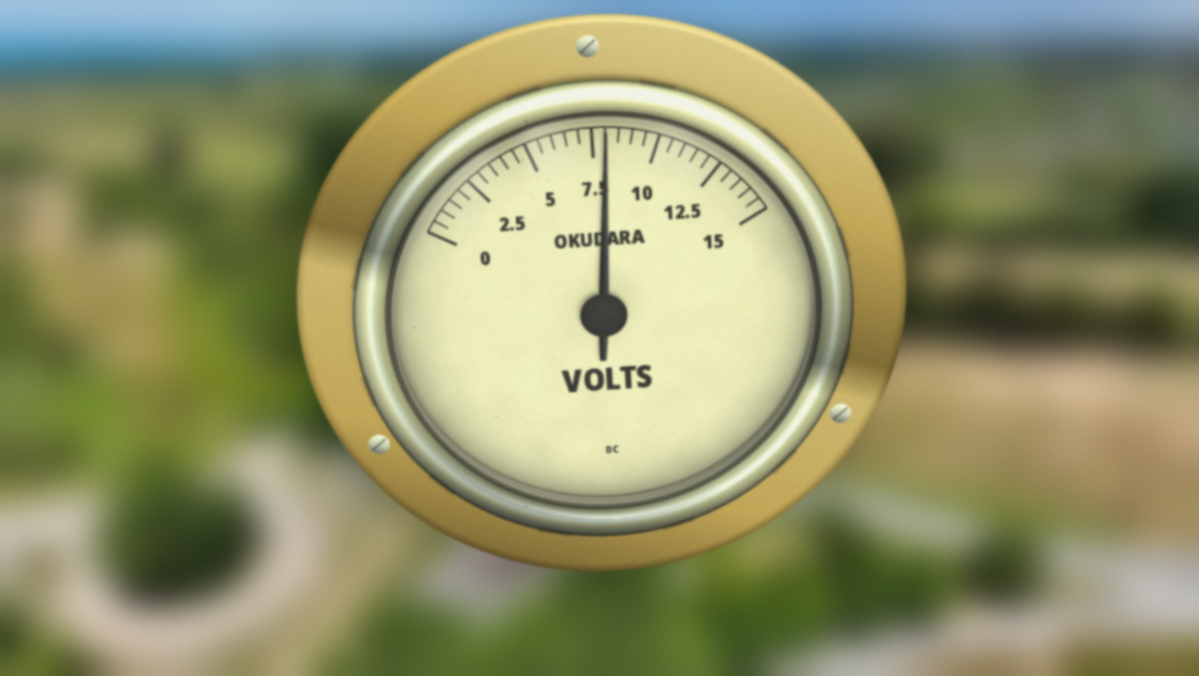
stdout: {"value": 8, "unit": "V"}
